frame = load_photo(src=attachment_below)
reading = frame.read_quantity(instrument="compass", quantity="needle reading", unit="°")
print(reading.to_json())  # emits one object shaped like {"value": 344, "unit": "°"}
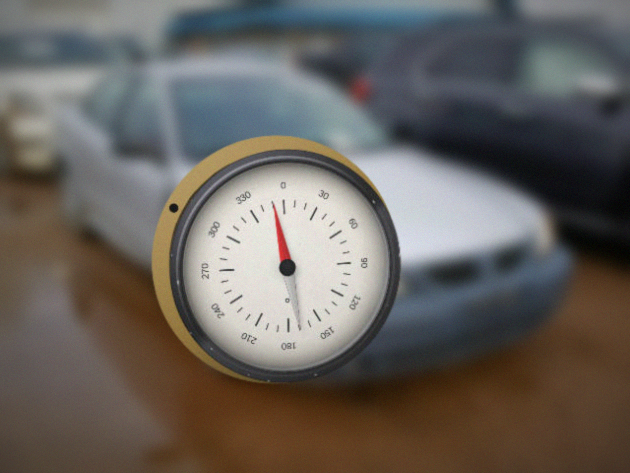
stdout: {"value": 350, "unit": "°"}
